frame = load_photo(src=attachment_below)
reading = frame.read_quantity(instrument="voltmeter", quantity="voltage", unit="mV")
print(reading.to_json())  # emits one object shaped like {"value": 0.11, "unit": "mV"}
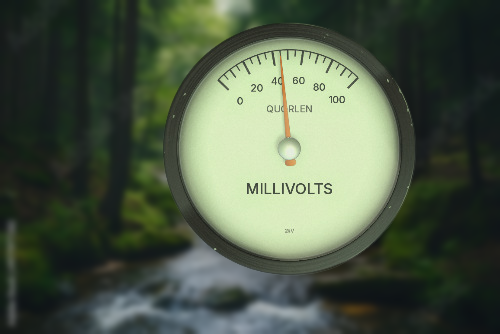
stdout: {"value": 45, "unit": "mV"}
